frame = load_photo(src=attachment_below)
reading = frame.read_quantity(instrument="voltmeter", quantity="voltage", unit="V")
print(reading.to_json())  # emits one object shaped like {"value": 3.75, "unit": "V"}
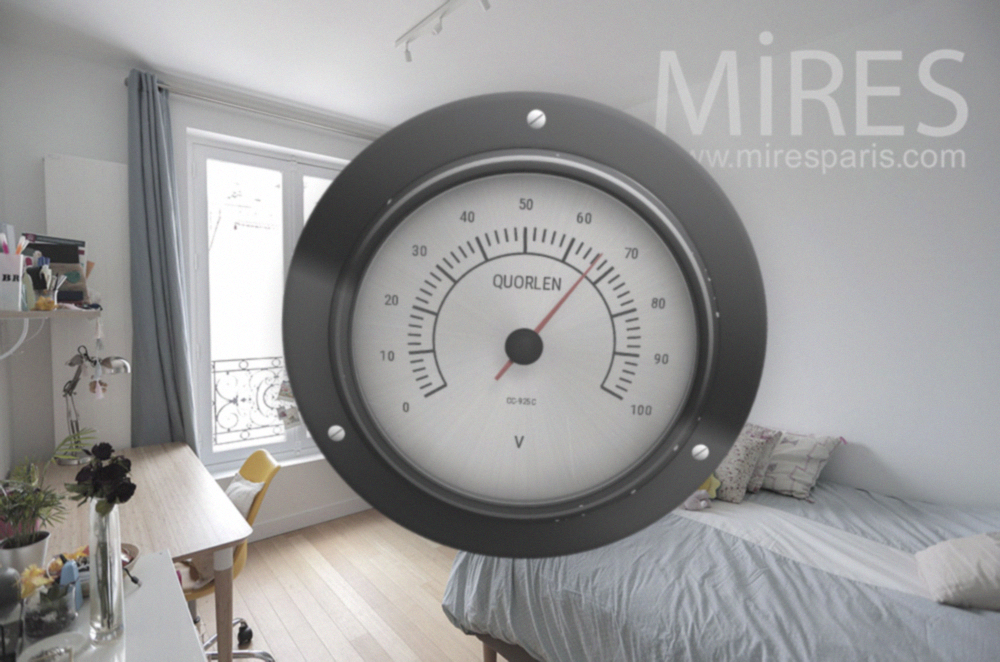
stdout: {"value": 66, "unit": "V"}
